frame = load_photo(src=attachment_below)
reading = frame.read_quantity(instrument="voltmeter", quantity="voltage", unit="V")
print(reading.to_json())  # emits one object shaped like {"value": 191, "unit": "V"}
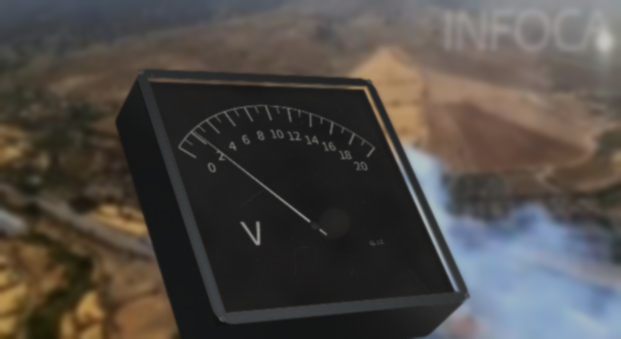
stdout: {"value": 2, "unit": "V"}
